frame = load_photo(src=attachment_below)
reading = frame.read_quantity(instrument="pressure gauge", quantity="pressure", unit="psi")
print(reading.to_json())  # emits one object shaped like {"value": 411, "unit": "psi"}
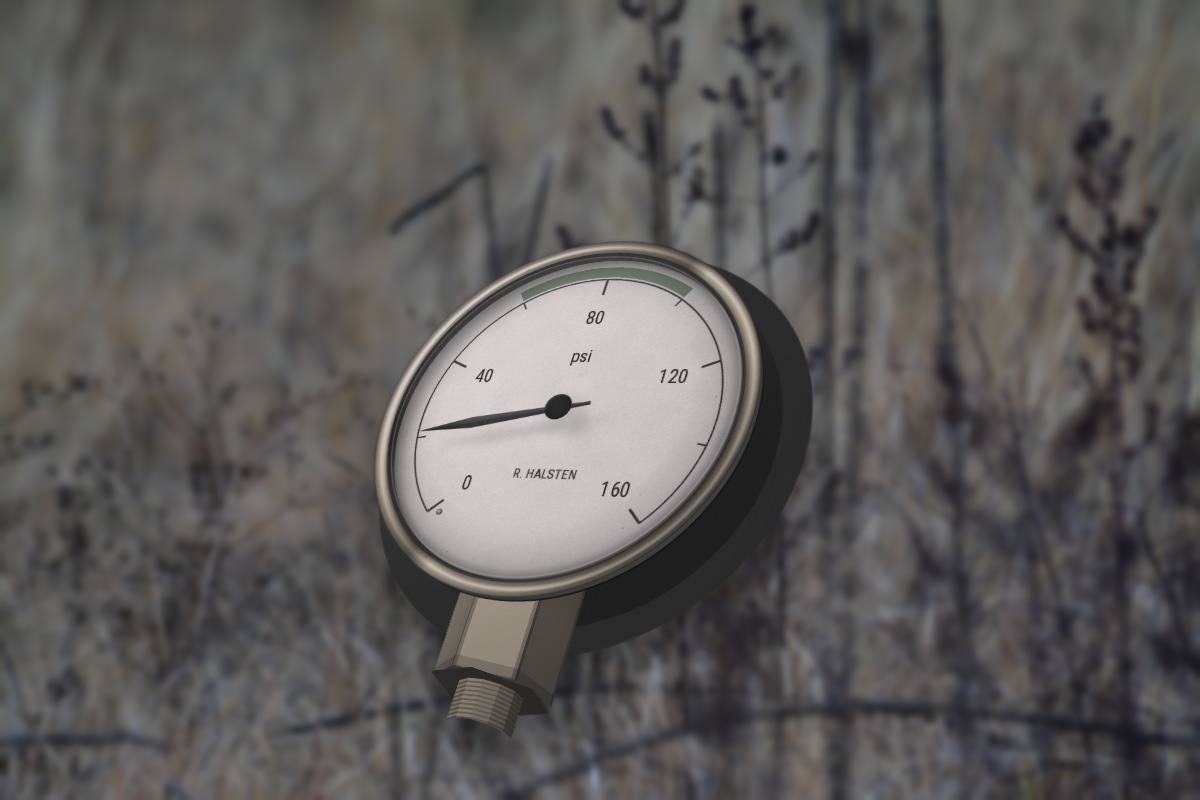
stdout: {"value": 20, "unit": "psi"}
